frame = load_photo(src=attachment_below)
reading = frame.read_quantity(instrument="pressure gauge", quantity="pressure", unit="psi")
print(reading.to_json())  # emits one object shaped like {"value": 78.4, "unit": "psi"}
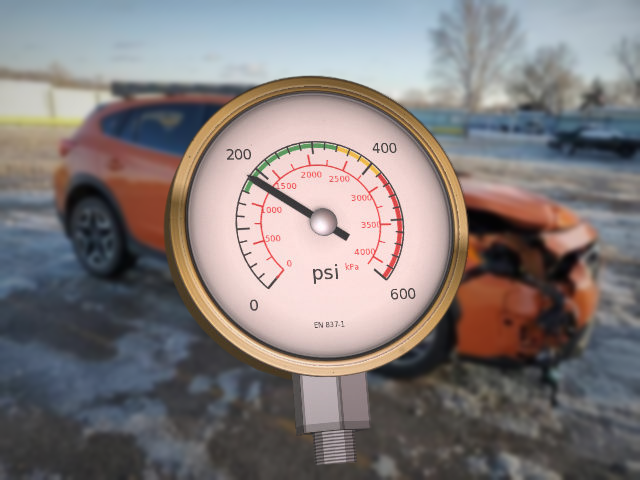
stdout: {"value": 180, "unit": "psi"}
